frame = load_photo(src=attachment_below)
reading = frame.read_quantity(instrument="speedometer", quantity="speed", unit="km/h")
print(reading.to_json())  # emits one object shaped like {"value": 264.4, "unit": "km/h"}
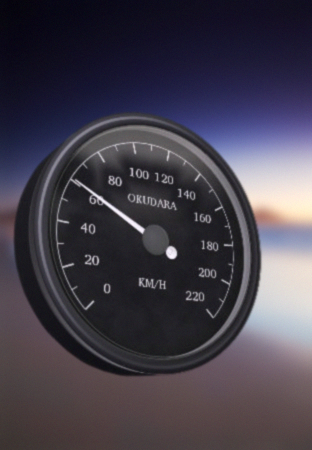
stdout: {"value": 60, "unit": "km/h"}
